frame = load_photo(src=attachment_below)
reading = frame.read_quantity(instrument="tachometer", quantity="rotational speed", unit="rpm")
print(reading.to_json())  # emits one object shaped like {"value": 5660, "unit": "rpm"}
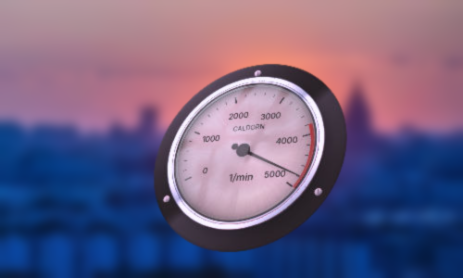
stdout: {"value": 4800, "unit": "rpm"}
